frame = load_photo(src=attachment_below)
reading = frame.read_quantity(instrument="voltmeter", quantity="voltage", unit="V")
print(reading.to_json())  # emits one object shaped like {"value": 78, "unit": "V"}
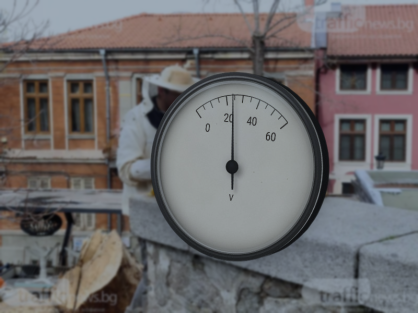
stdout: {"value": 25, "unit": "V"}
